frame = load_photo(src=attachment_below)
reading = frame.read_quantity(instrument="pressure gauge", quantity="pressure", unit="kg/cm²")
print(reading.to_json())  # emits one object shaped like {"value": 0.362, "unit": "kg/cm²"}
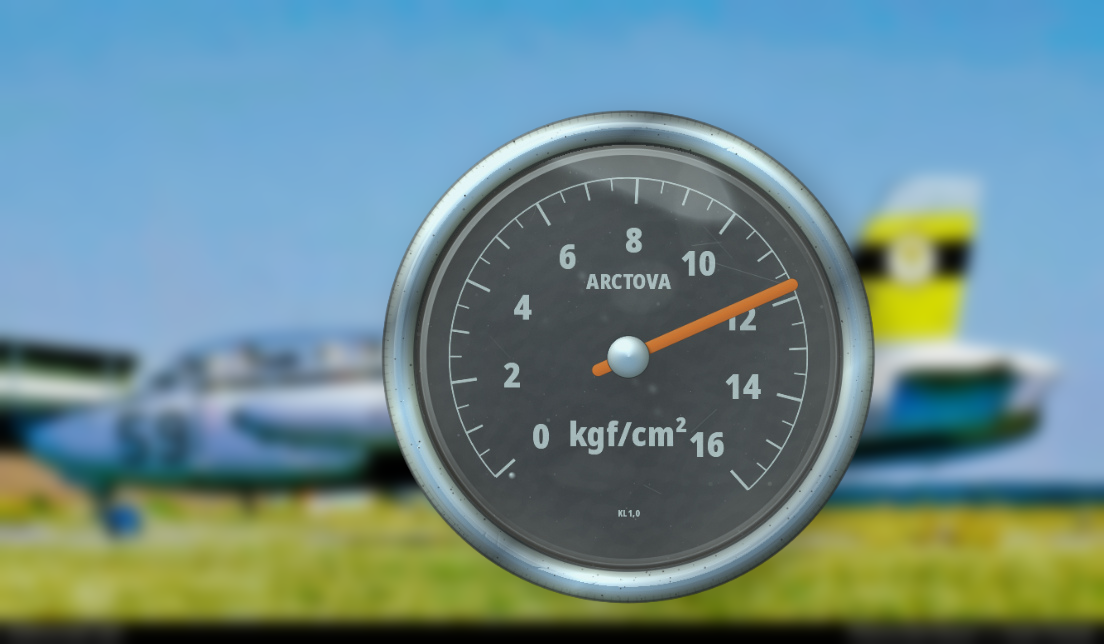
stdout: {"value": 11.75, "unit": "kg/cm²"}
